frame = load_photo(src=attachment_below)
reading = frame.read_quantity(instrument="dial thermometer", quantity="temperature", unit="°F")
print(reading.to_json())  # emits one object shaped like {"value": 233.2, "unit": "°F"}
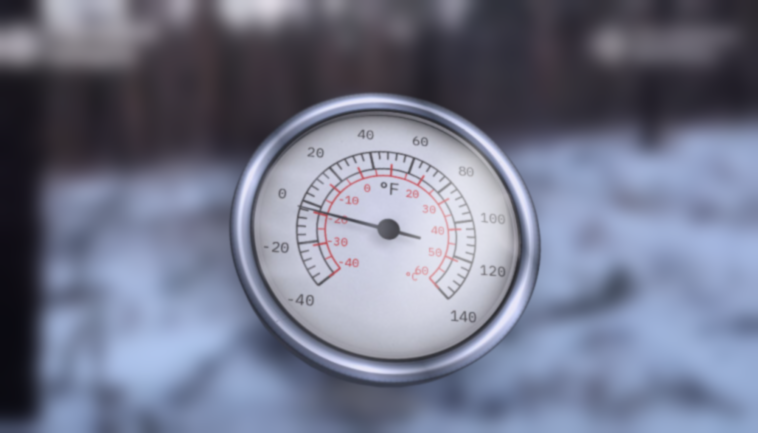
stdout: {"value": -4, "unit": "°F"}
